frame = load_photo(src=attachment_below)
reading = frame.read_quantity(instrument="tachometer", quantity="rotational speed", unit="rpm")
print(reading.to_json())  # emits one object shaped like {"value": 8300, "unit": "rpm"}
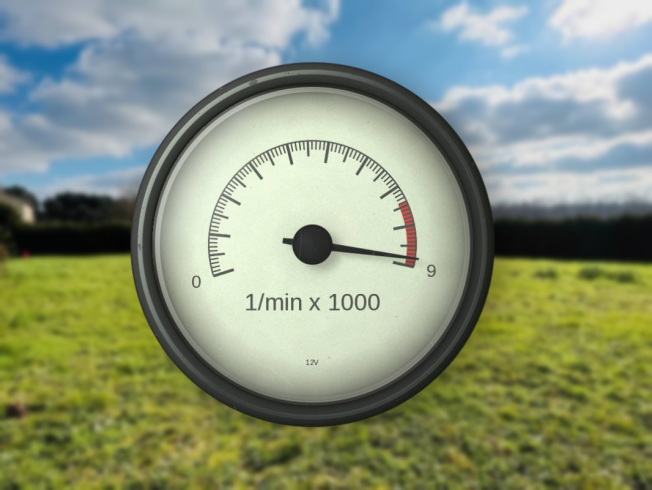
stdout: {"value": 8800, "unit": "rpm"}
